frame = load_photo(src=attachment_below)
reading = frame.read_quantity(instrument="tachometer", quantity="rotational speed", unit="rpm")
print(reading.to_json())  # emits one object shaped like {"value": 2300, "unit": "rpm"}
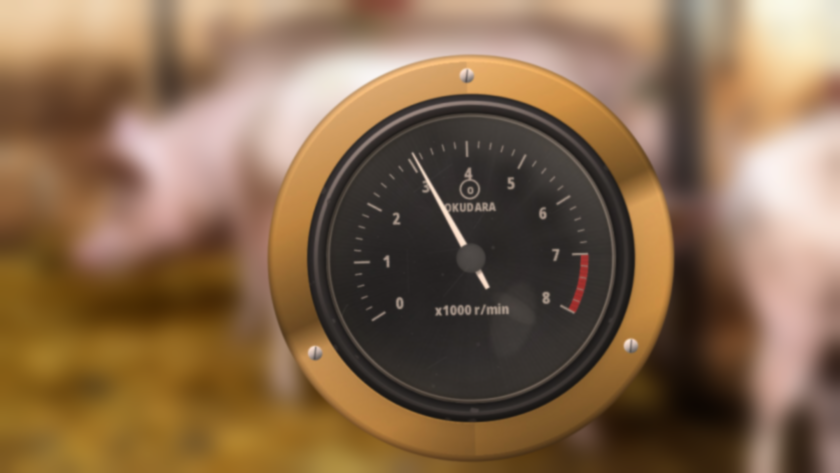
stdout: {"value": 3100, "unit": "rpm"}
